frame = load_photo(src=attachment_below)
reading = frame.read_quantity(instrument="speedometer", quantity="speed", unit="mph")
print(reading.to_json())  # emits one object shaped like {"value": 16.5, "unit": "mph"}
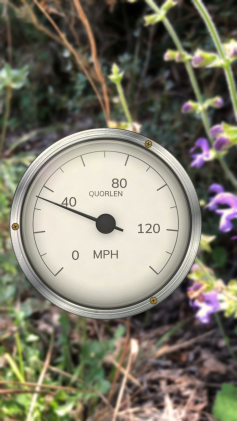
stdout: {"value": 35, "unit": "mph"}
